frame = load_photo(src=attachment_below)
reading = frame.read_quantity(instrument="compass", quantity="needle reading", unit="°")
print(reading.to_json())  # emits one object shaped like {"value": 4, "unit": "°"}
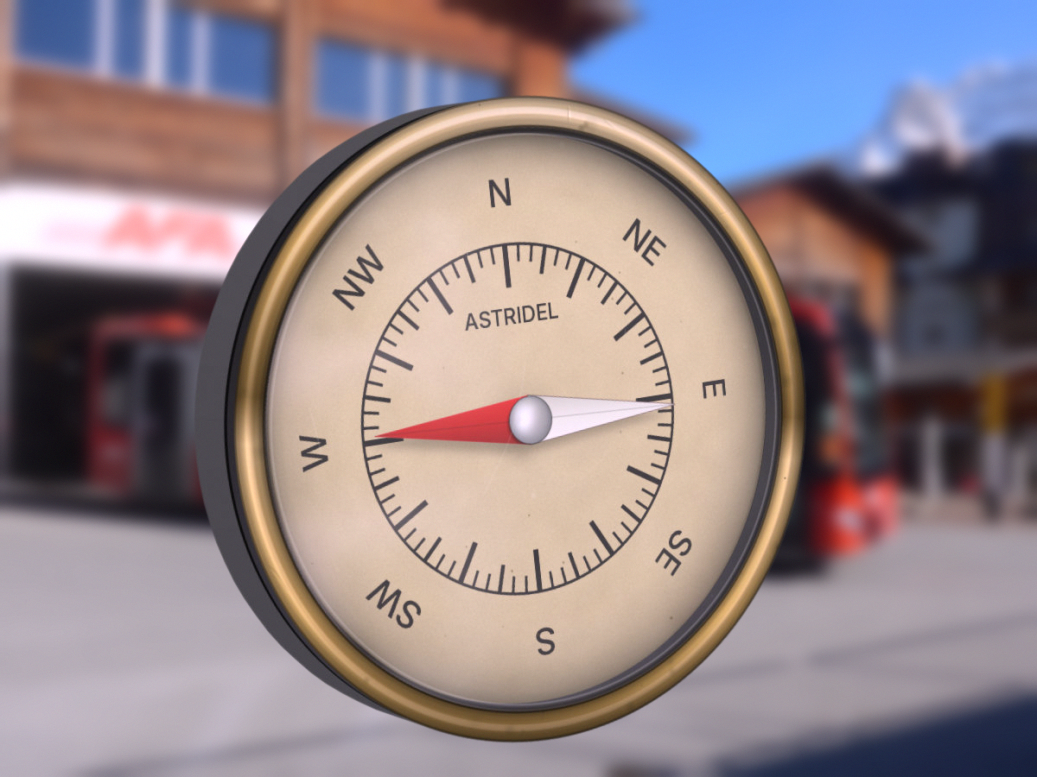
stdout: {"value": 272.5, "unit": "°"}
